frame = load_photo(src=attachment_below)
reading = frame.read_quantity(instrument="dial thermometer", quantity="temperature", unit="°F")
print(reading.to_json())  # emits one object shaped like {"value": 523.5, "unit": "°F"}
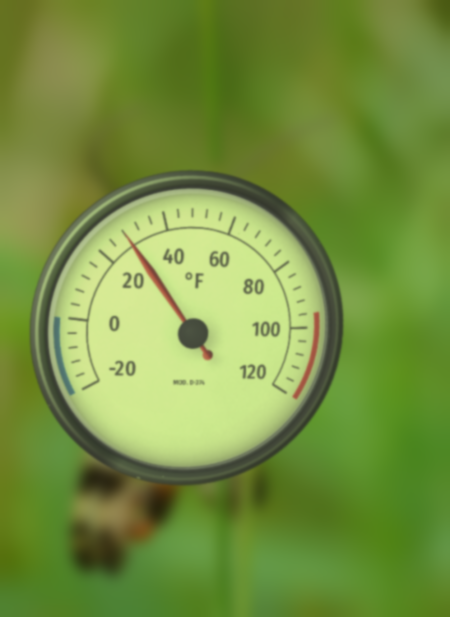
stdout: {"value": 28, "unit": "°F"}
